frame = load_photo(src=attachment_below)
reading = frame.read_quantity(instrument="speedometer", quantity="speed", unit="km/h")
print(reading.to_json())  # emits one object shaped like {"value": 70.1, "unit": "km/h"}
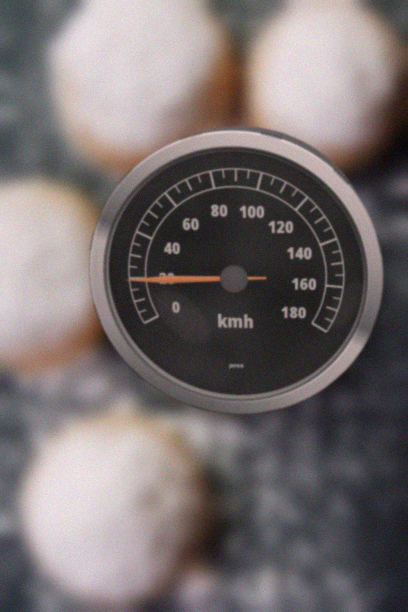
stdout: {"value": 20, "unit": "km/h"}
